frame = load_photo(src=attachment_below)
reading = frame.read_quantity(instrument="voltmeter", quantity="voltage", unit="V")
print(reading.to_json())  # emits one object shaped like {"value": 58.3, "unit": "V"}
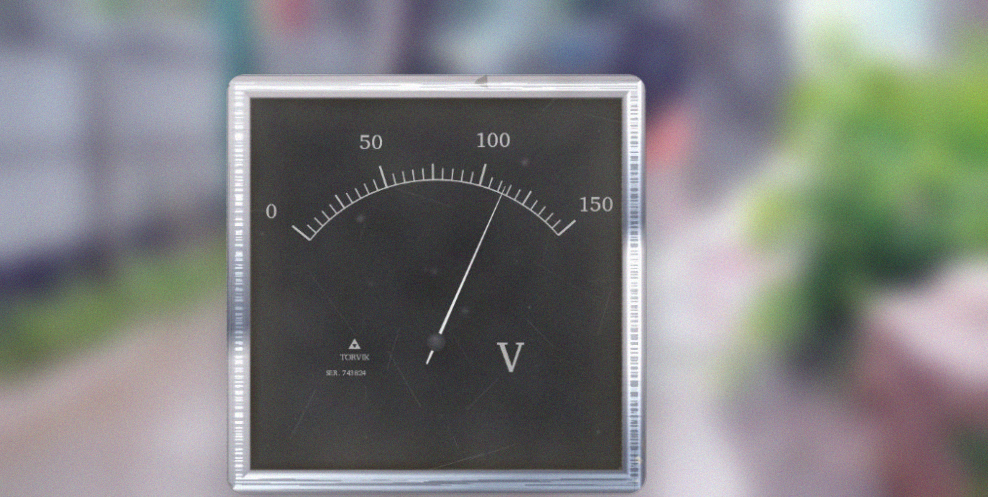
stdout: {"value": 112.5, "unit": "V"}
